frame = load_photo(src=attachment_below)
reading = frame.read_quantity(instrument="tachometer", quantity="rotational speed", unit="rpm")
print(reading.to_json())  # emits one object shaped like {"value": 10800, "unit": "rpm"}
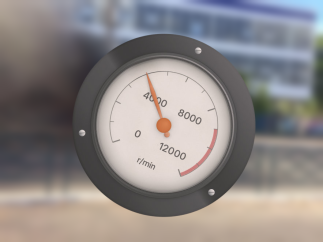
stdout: {"value": 4000, "unit": "rpm"}
